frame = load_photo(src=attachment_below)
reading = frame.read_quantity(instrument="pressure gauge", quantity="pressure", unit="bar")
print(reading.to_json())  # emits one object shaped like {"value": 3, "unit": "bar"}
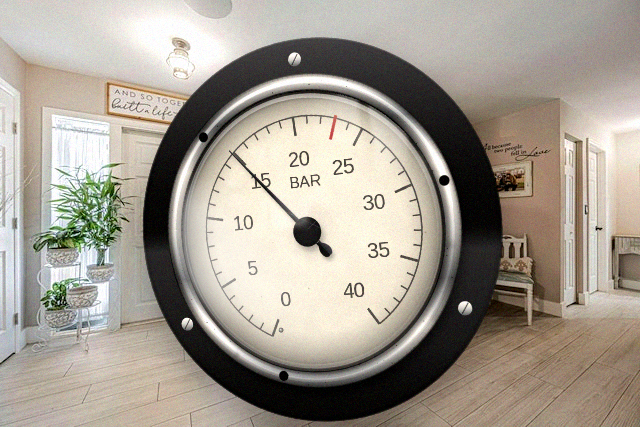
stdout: {"value": 15, "unit": "bar"}
